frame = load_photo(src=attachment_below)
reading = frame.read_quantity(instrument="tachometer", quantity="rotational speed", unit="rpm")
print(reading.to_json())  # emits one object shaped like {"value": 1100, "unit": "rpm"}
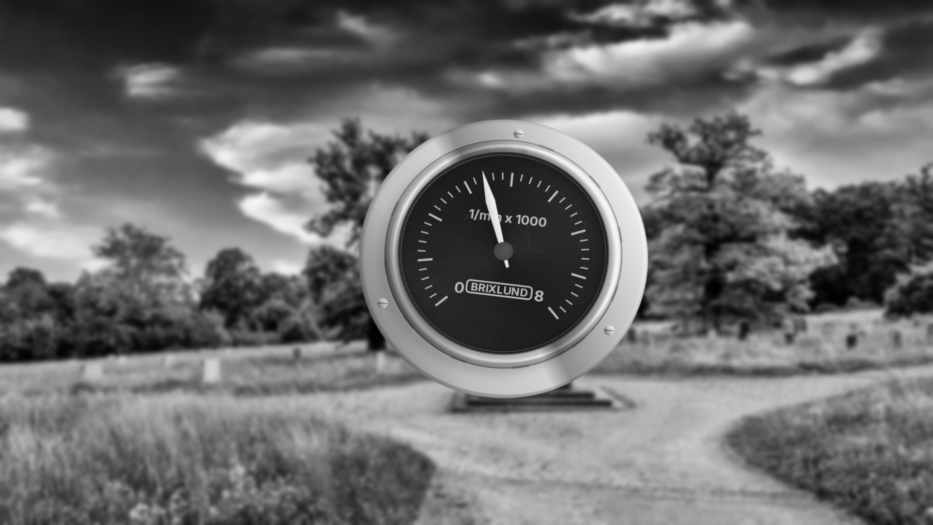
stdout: {"value": 3400, "unit": "rpm"}
